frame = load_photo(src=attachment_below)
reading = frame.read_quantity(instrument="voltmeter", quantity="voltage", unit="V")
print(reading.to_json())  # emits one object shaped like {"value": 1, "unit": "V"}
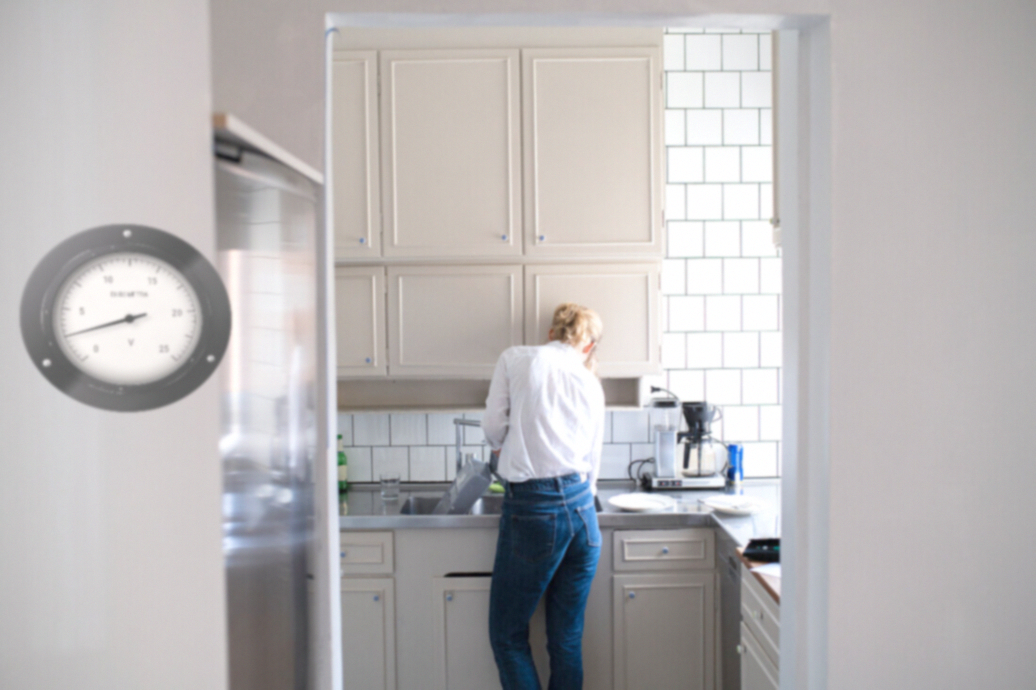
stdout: {"value": 2.5, "unit": "V"}
